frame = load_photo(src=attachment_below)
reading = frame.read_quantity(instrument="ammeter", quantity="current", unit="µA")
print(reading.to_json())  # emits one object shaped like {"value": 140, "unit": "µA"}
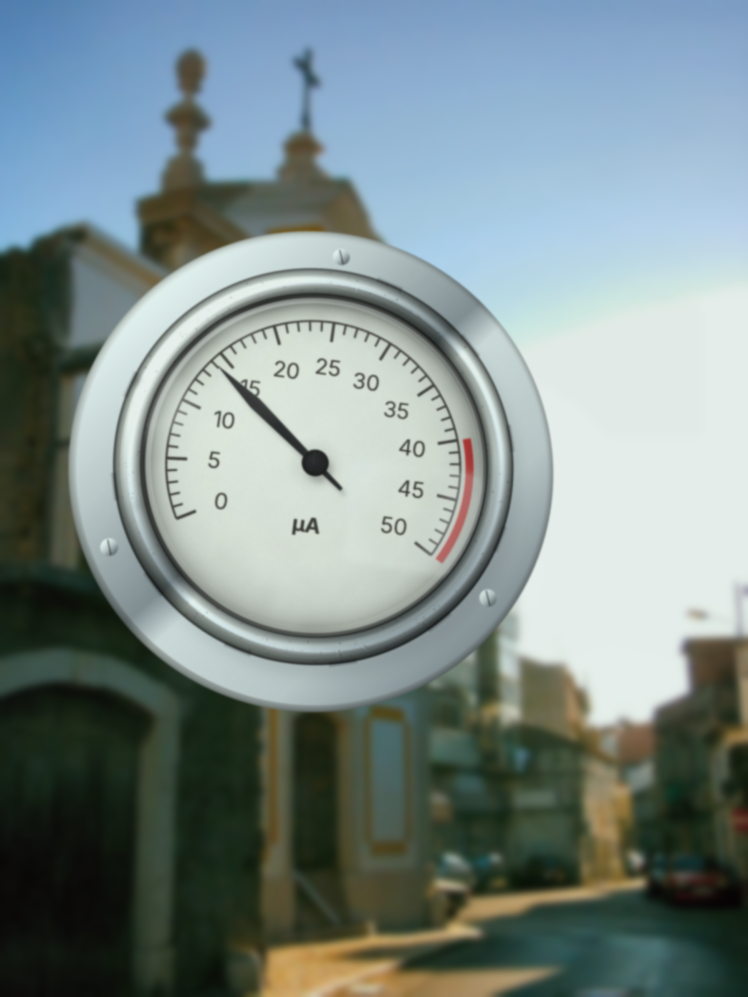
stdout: {"value": 14, "unit": "µA"}
